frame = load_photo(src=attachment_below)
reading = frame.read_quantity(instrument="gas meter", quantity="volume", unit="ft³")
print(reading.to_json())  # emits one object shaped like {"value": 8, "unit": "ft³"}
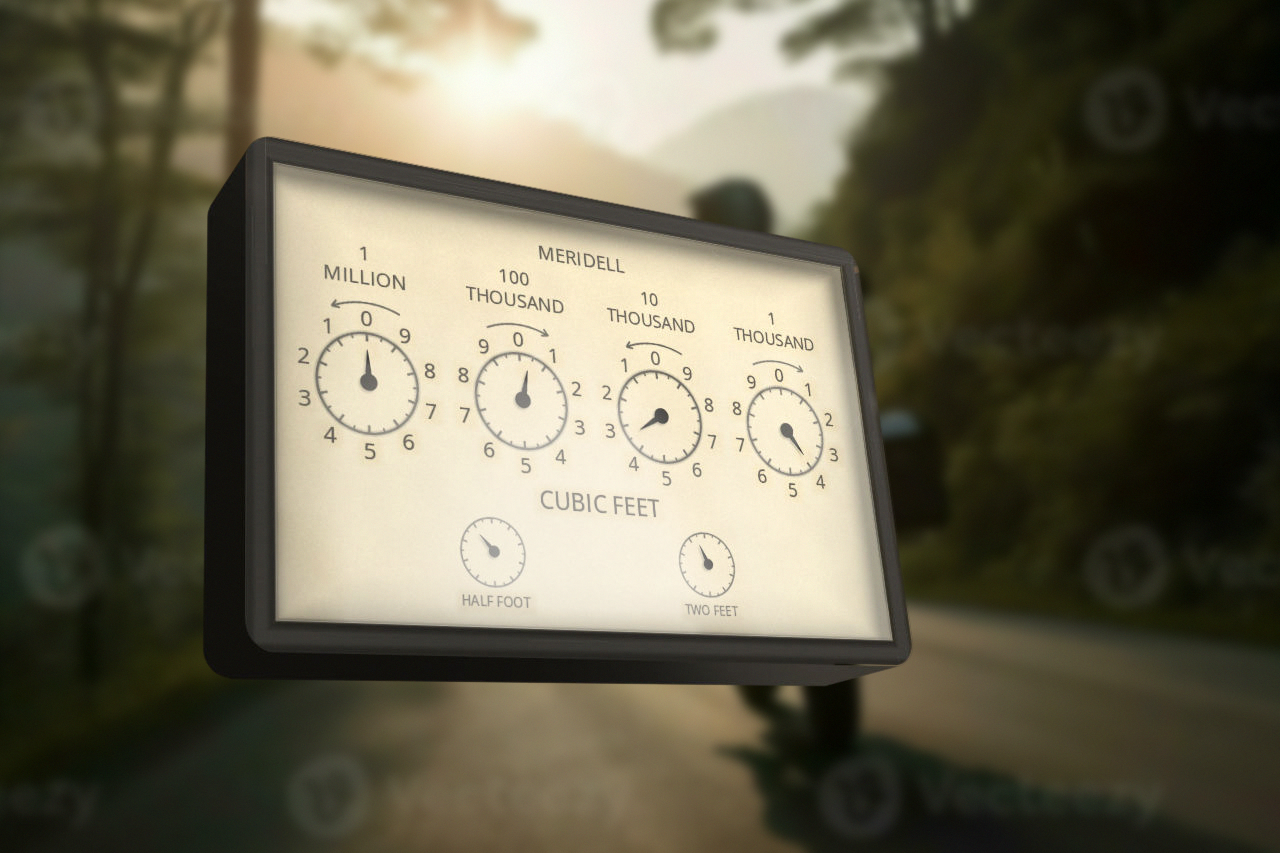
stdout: {"value": 3400, "unit": "ft³"}
